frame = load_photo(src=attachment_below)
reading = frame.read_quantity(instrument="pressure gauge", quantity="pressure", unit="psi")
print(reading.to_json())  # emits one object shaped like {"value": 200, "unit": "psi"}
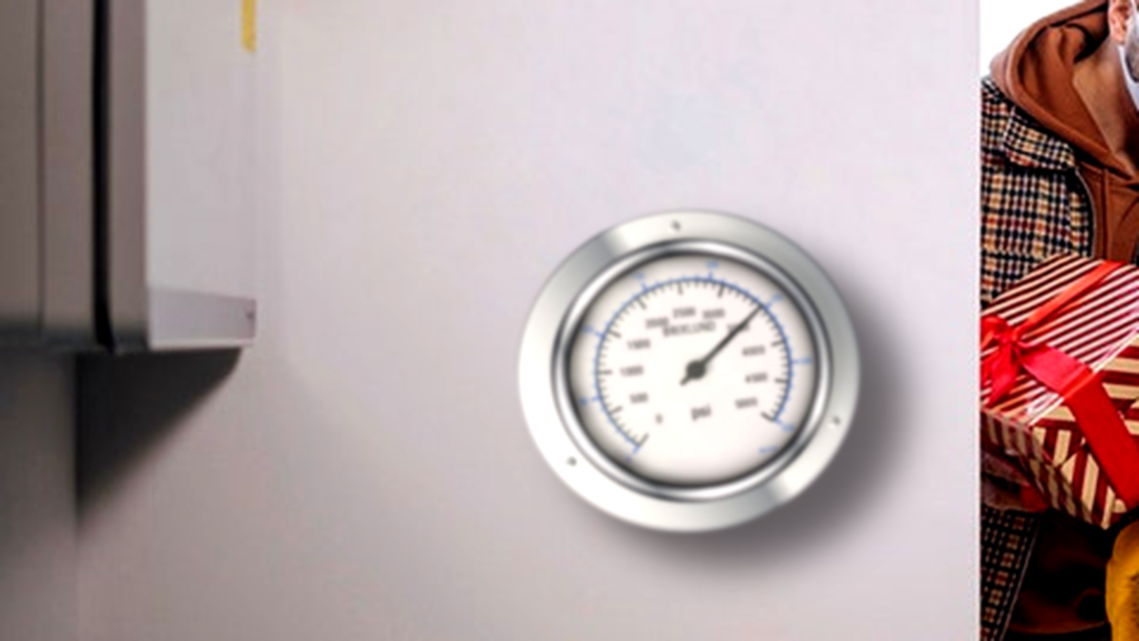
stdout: {"value": 3500, "unit": "psi"}
